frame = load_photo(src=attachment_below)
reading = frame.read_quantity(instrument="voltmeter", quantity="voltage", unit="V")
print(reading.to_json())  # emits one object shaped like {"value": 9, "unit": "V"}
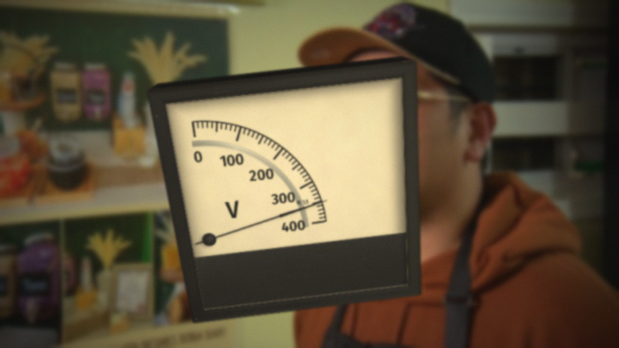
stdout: {"value": 350, "unit": "V"}
